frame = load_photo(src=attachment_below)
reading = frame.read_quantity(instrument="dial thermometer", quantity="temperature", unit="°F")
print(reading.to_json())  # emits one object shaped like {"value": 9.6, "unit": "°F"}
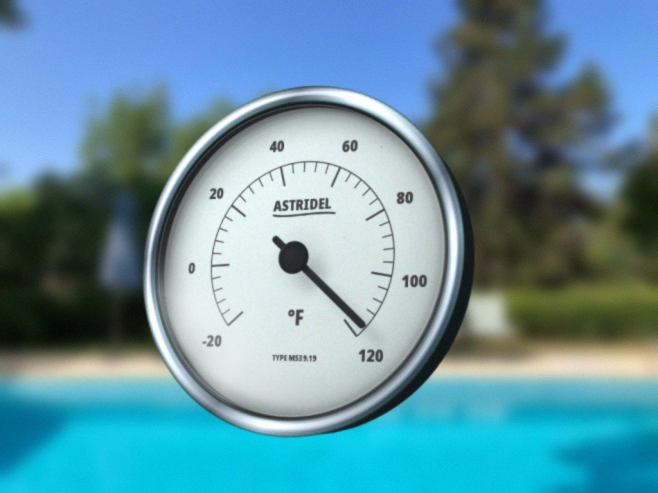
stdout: {"value": 116, "unit": "°F"}
